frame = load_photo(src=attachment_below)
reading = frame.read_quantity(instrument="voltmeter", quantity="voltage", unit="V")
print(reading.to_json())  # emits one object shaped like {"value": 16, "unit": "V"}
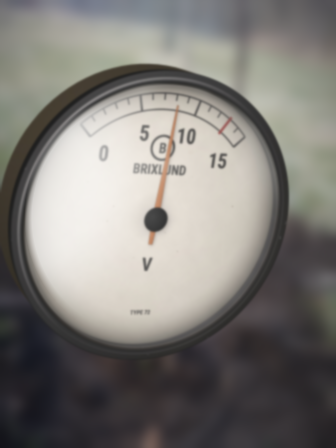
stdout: {"value": 8, "unit": "V"}
